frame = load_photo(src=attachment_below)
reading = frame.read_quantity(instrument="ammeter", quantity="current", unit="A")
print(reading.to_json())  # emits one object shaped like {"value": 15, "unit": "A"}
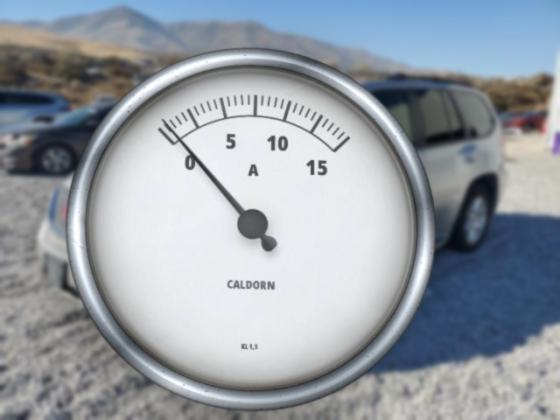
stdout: {"value": 0.5, "unit": "A"}
